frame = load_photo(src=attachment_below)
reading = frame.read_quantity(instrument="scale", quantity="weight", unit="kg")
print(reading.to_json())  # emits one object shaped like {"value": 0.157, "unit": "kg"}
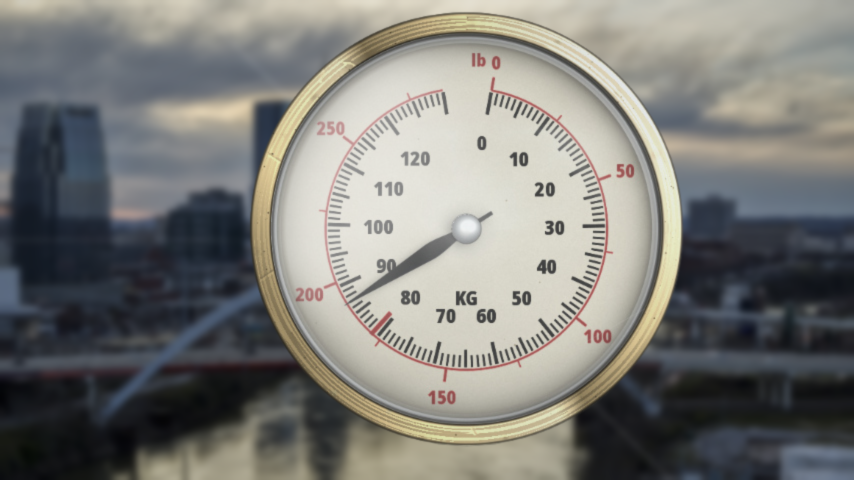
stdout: {"value": 87, "unit": "kg"}
